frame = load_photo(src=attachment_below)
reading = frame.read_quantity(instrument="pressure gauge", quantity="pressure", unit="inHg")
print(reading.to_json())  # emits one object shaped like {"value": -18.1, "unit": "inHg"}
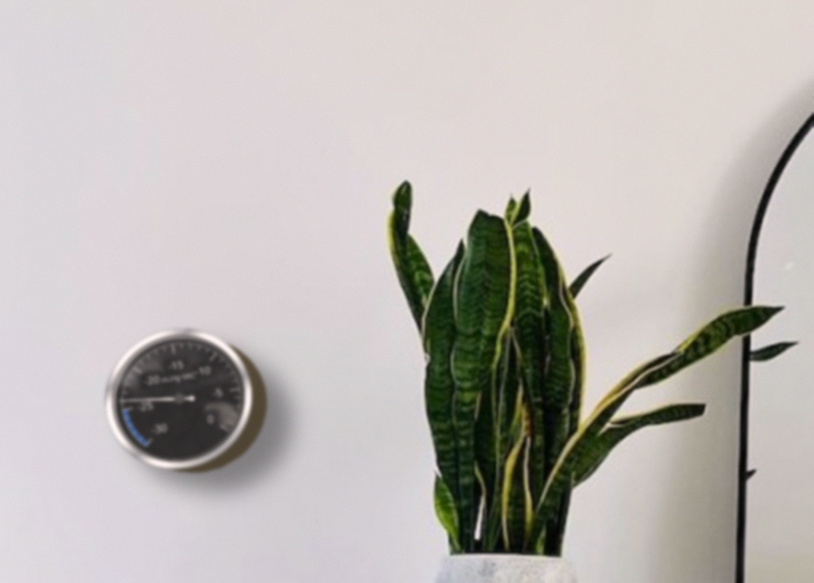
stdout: {"value": -24, "unit": "inHg"}
